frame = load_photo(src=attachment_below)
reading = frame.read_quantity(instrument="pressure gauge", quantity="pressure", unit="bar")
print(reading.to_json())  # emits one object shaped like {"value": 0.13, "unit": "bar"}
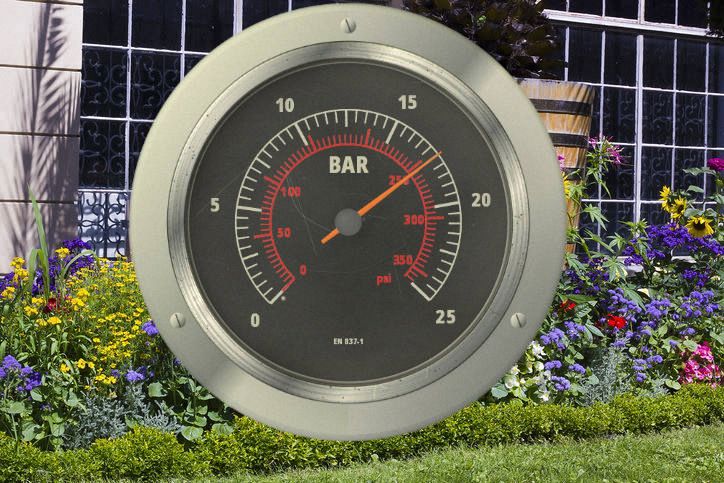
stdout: {"value": 17.5, "unit": "bar"}
